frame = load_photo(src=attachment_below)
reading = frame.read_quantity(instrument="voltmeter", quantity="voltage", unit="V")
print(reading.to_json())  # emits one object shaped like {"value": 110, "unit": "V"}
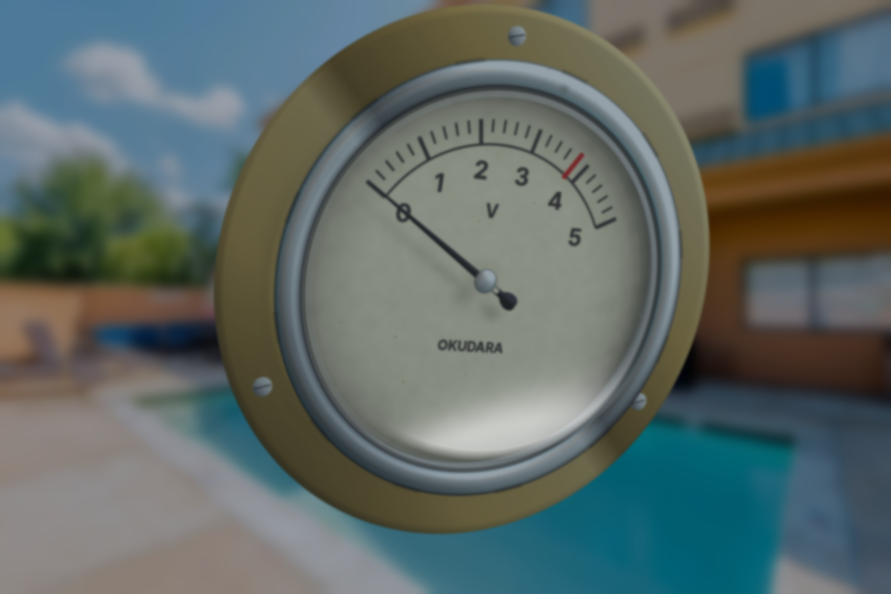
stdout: {"value": 0, "unit": "V"}
